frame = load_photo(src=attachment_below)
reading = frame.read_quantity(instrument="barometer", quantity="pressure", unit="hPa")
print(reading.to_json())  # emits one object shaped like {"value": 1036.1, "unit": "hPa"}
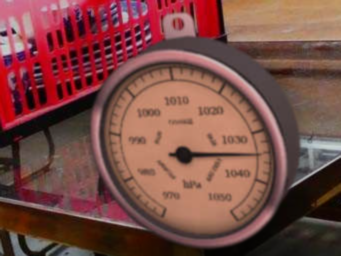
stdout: {"value": 1034, "unit": "hPa"}
